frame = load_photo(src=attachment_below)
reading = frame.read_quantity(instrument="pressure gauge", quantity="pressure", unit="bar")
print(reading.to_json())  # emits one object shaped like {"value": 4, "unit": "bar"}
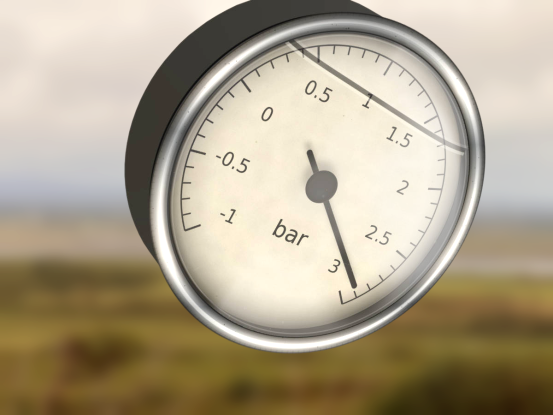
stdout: {"value": 2.9, "unit": "bar"}
